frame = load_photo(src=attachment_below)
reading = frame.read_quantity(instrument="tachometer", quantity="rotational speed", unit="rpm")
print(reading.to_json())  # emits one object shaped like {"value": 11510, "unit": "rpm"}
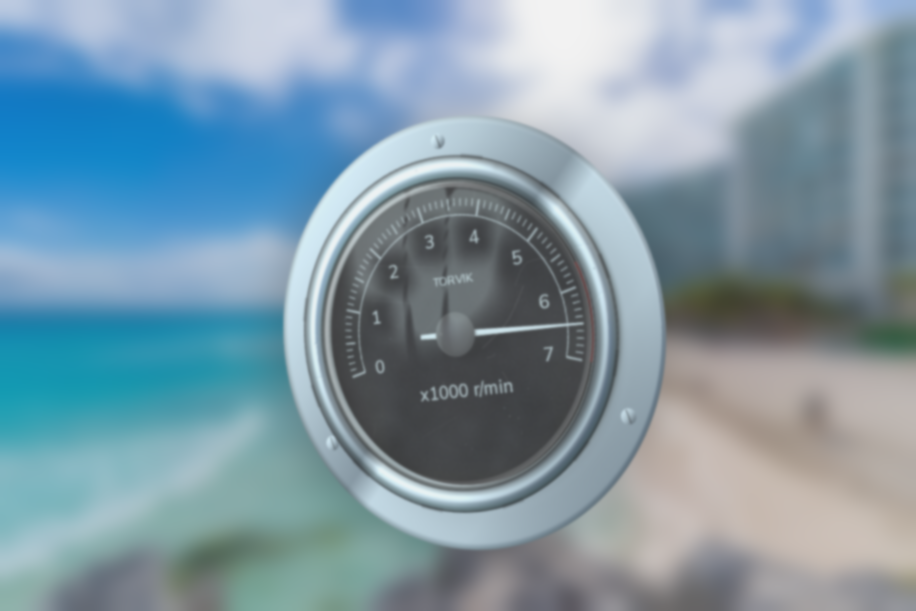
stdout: {"value": 6500, "unit": "rpm"}
